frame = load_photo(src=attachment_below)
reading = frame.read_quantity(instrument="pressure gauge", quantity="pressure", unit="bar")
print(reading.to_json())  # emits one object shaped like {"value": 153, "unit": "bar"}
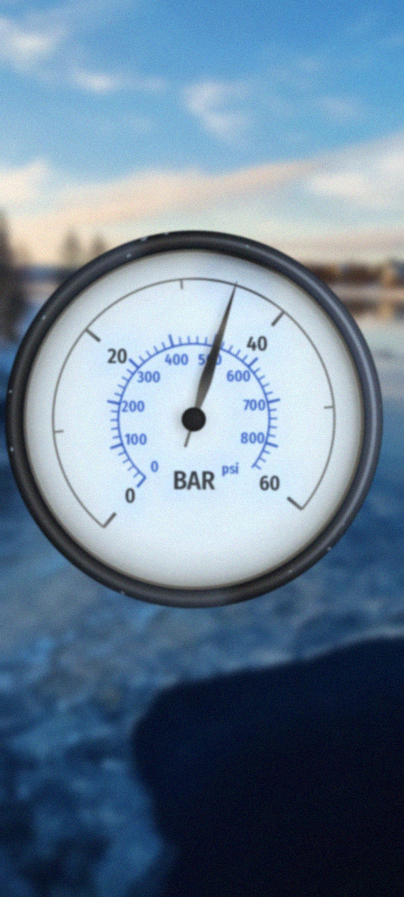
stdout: {"value": 35, "unit": "bar"}
